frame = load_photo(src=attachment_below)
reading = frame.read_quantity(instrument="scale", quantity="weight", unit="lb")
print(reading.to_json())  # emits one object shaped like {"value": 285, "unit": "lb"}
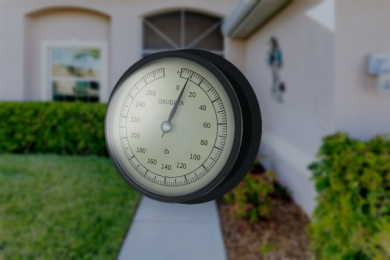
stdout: {"value": 10, "unit": "lb"}
